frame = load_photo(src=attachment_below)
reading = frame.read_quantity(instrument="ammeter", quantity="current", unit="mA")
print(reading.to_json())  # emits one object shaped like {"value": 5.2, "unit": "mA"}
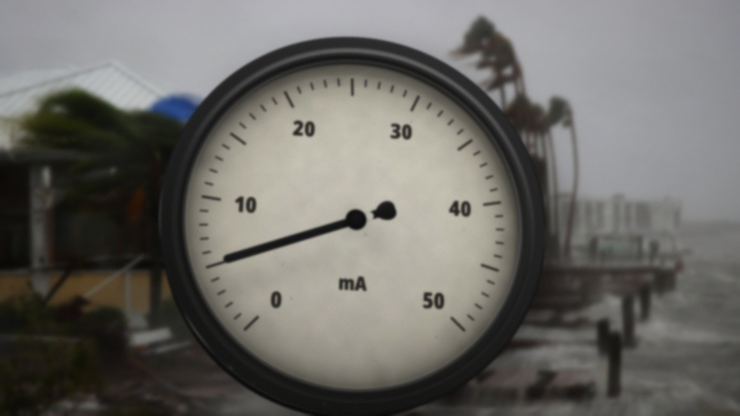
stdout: {"value": 5, "unit": "mA"}
